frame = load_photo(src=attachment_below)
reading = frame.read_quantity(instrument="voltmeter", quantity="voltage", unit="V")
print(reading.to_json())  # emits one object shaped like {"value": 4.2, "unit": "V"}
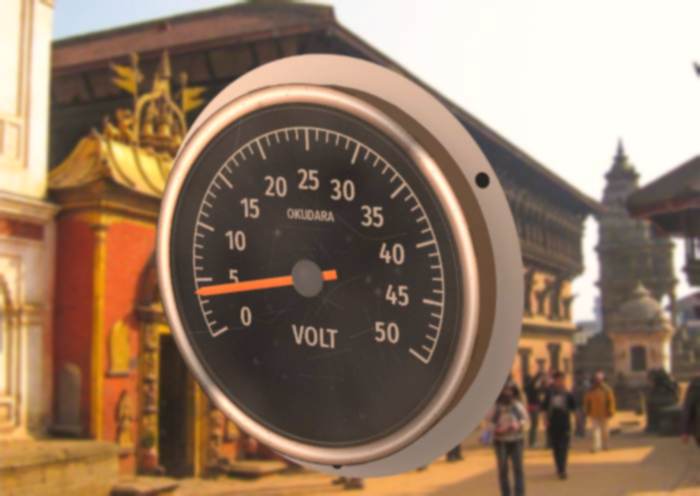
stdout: {"value": 4, "unit": "V"}
